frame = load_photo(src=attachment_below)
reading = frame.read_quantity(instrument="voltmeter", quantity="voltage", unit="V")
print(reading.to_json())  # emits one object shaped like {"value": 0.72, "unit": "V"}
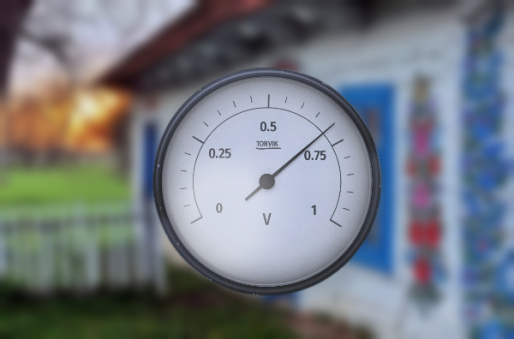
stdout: {"value": 0.7, "unit": "V"}
